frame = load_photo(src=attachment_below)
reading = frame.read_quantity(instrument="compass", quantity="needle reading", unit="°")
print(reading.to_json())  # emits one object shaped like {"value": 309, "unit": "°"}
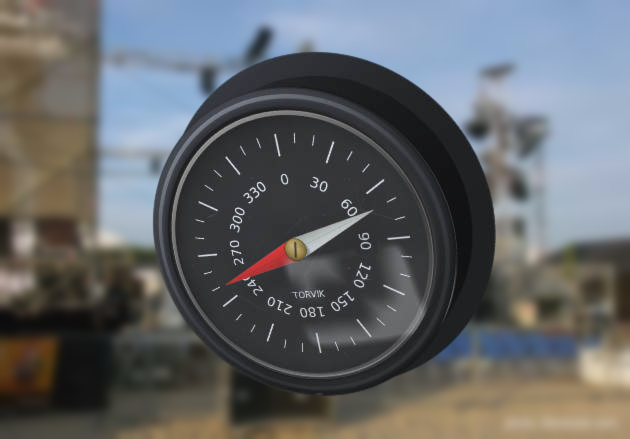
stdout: {"value": 250, "unit": "°"}
